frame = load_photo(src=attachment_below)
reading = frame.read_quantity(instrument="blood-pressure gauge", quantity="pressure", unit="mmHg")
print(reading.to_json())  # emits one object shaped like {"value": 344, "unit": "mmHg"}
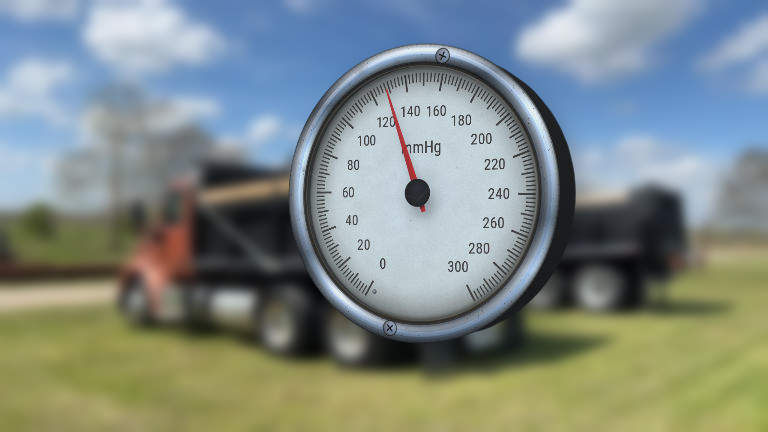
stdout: {"value": 130, "unit": "mmHg"}
